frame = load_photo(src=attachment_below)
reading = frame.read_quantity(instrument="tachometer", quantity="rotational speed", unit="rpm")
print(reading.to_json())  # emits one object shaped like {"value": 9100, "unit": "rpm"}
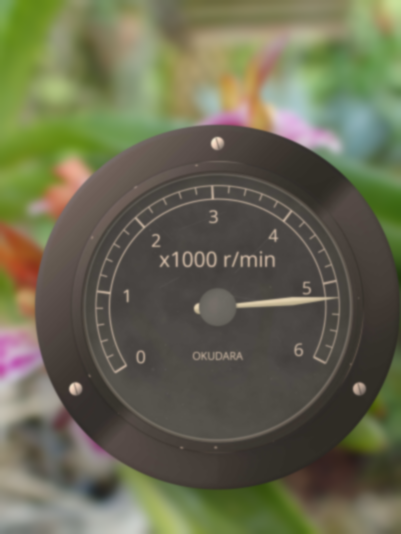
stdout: {"value": 5200, "unit": "rpm"}
